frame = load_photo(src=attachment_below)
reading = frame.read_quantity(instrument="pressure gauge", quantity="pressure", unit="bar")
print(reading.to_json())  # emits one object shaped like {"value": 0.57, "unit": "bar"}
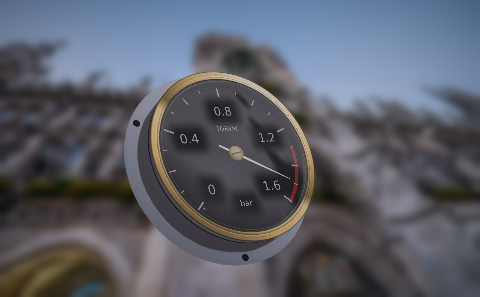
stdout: {"value": 1.5, "unit": "bar"}
